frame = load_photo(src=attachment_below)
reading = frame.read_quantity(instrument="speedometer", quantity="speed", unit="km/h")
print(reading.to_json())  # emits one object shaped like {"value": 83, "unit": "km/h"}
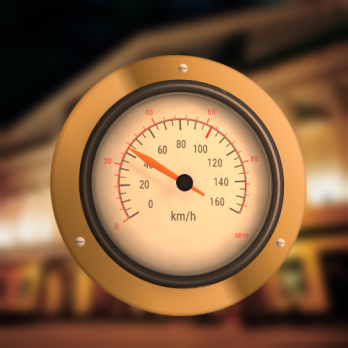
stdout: {"value": 42.5, "unit": "km/h"}
